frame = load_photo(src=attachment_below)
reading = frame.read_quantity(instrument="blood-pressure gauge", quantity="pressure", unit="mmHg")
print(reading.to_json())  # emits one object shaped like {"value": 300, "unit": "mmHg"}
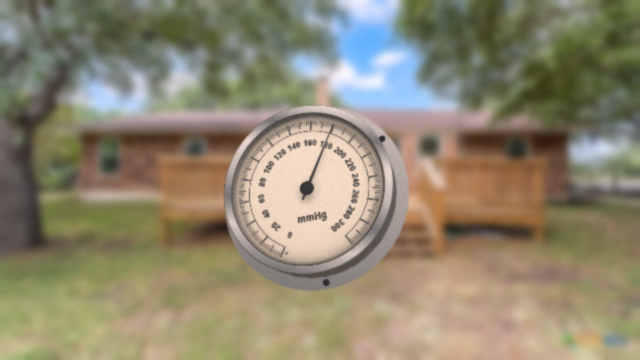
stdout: {"value": 180, "unit": "mmHg"}
